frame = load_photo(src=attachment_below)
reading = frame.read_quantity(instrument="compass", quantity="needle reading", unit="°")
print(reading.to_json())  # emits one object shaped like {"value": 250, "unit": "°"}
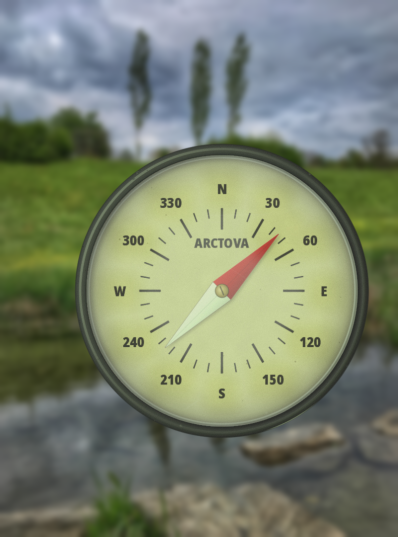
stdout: {"value": 45, "unit": "°"}
